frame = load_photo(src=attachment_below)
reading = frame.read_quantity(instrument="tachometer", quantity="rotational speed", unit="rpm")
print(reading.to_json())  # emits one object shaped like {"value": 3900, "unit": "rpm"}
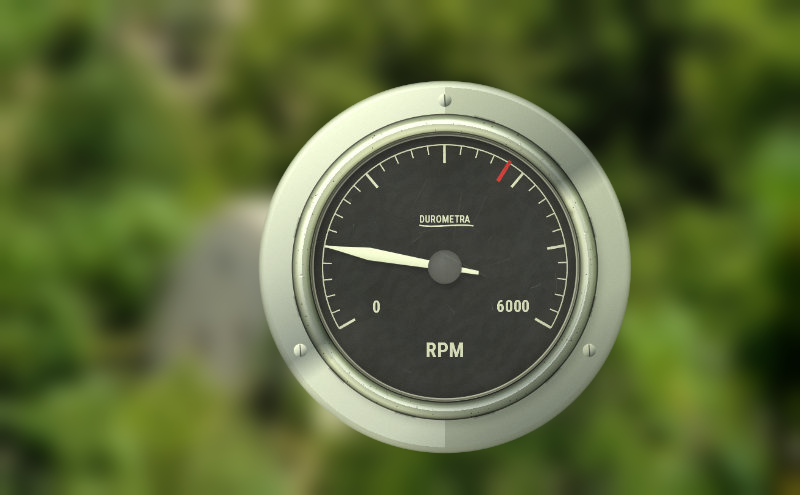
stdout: {"value": 1000, "unit": "rpm"}
